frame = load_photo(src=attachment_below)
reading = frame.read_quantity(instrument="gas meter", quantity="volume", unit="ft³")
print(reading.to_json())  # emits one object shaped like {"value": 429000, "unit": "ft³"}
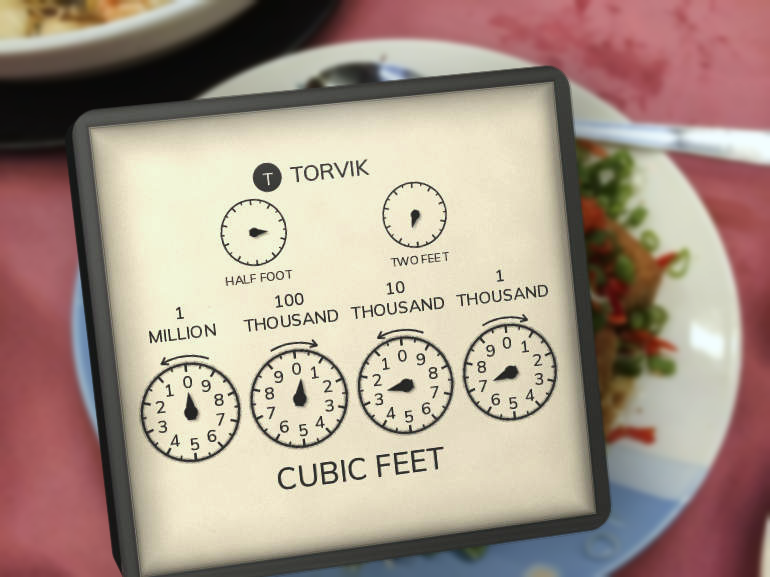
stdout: {"value": 2700, "unit": "ft³"}
